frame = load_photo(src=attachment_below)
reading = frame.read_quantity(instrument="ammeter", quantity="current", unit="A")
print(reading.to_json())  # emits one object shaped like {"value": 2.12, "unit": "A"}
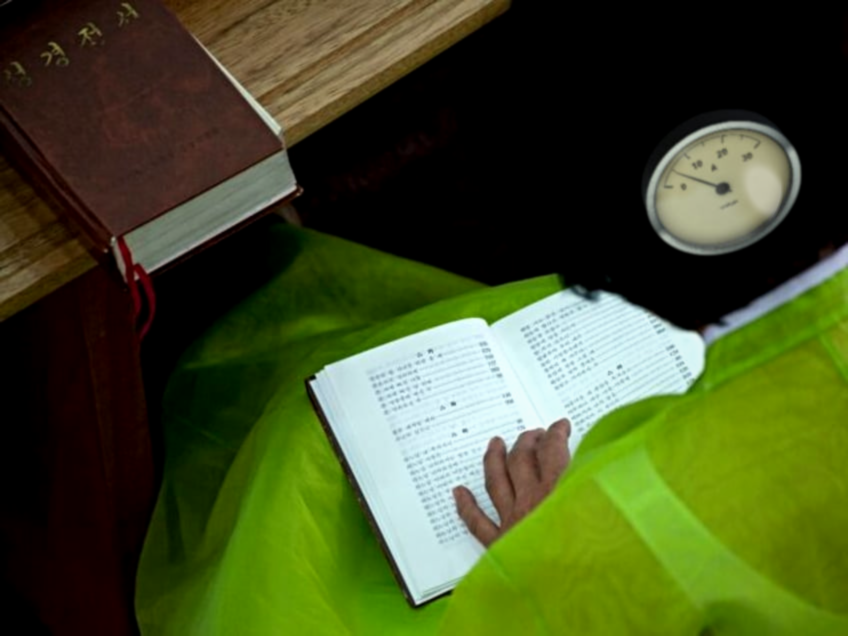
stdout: {"value": 5, "unit": "A"}
